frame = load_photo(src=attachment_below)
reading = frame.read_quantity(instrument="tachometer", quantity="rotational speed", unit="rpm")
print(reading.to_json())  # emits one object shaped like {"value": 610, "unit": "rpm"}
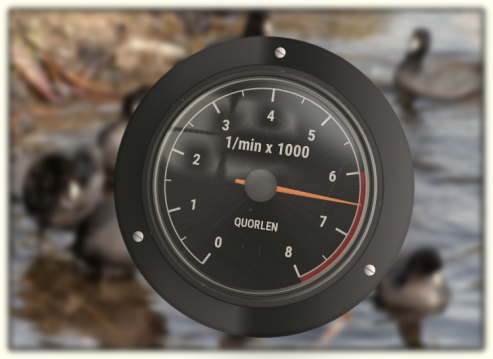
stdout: {"value": 6500, "unit": "rpm"}
